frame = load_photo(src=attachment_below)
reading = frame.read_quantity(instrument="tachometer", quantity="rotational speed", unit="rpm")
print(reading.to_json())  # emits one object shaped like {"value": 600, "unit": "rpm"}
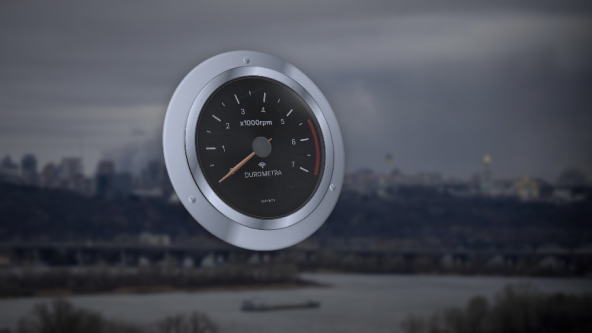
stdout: {"value": 0, "unit": "rpm"}
